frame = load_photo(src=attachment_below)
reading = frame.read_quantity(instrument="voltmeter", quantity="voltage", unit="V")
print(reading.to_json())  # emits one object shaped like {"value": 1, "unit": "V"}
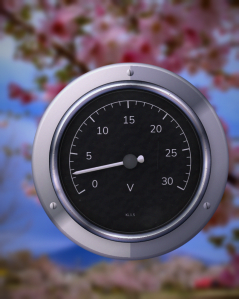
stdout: {"value": 2.5, "unit": "V"}
